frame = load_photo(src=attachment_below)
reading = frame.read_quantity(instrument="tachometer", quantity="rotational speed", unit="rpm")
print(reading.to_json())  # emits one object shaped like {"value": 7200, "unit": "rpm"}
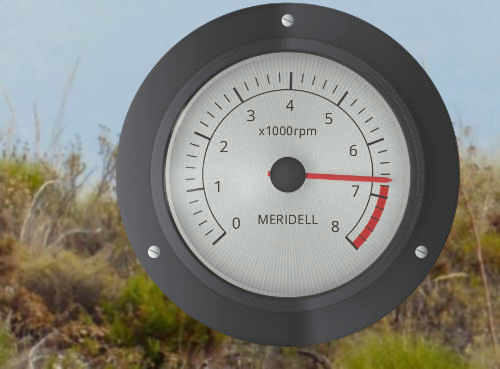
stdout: {"value": 6700, "unit": "rpm"}
